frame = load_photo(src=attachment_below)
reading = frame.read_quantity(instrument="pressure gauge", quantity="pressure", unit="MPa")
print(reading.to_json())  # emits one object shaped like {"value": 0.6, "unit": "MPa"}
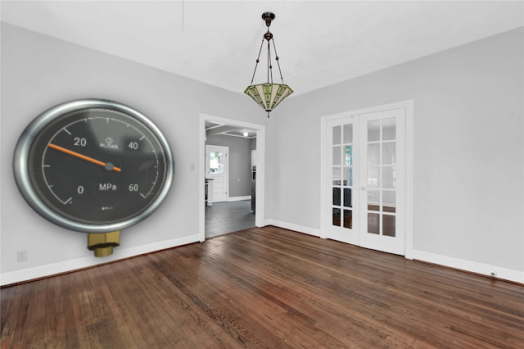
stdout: {"value": 15, "unit": "MPa"}
